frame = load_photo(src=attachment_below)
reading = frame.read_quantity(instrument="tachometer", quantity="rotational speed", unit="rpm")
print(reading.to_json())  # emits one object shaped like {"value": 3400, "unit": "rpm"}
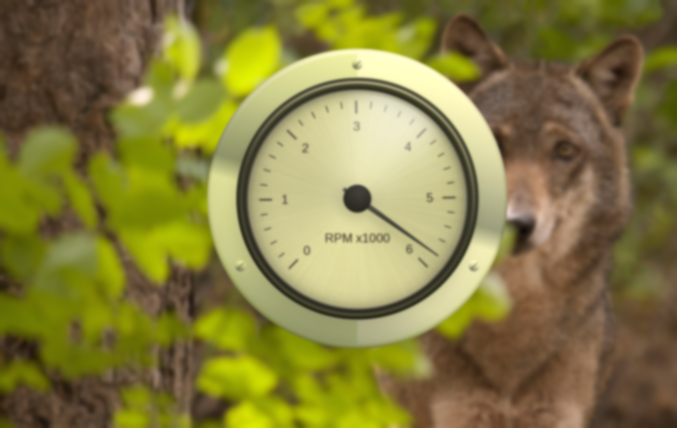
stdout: {"value": 5800, "unit": "rpm"}
